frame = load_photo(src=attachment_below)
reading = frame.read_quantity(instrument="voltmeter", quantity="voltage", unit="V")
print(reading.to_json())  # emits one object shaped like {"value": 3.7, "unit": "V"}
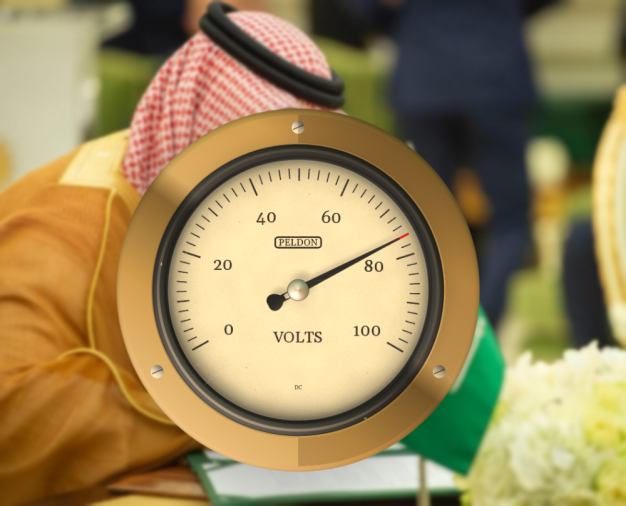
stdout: {"value": 76, "unit": "V"}
